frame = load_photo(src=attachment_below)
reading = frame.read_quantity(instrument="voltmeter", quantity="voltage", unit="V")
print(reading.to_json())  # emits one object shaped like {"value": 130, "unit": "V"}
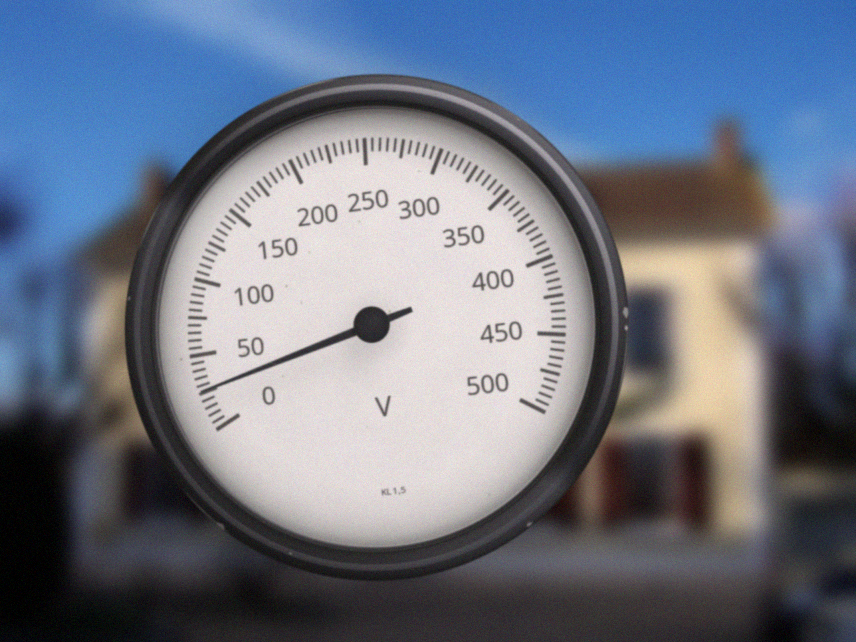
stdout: {"value": 25, "unit": "V"}
